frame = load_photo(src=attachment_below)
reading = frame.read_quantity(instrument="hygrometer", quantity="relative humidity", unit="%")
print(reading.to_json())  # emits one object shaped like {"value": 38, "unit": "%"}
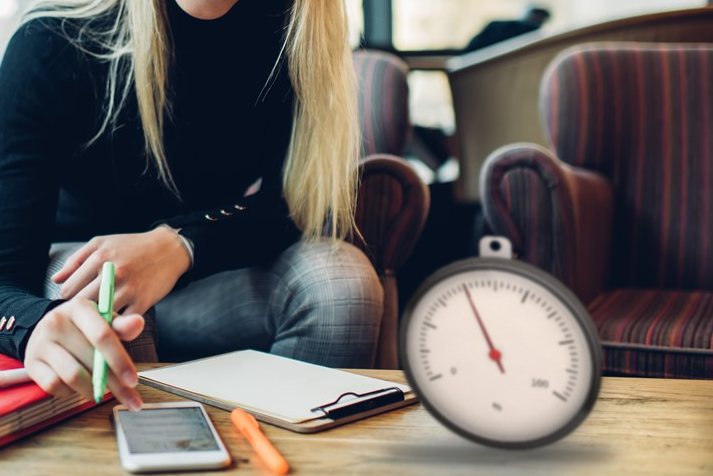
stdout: {"value": 40, "unit": "%"}
